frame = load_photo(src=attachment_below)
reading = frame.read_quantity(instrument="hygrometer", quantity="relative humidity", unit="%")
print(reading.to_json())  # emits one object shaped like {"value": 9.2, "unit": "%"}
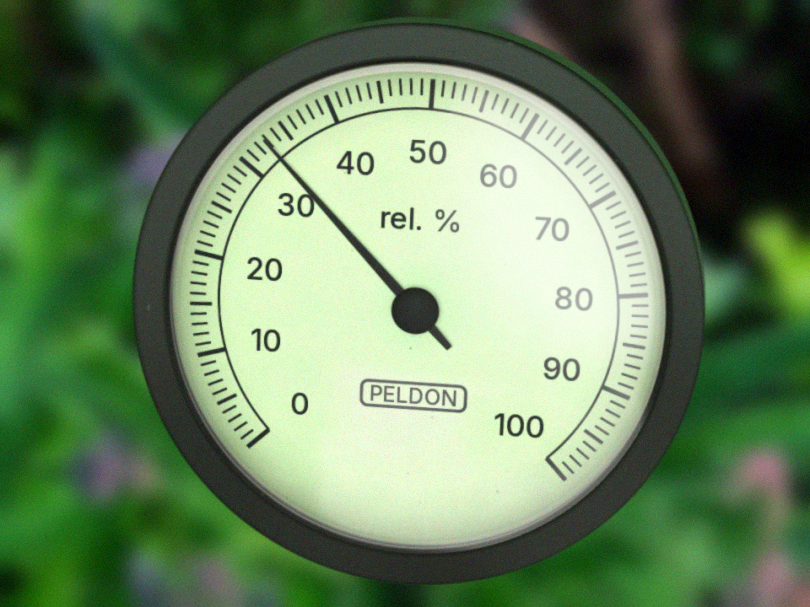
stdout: {"value": 33, "unit": "%"}
